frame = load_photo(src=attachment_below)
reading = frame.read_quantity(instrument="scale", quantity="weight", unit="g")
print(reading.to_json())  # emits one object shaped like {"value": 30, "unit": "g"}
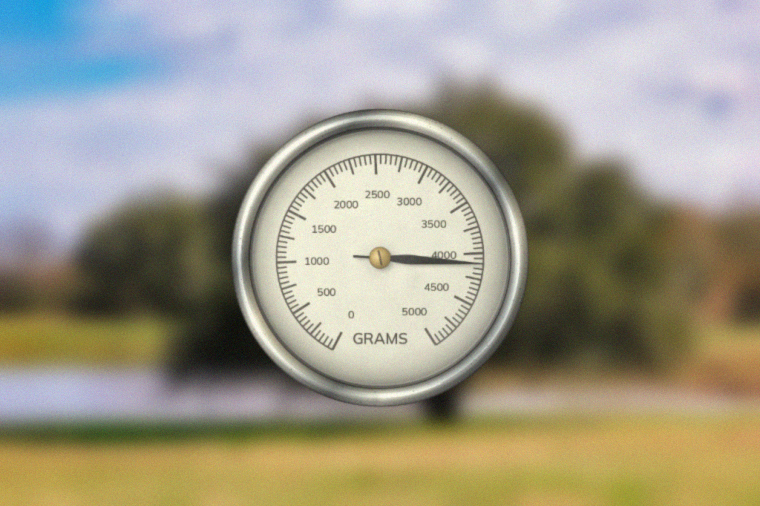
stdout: {"value": 4100, "unit": "g"}
